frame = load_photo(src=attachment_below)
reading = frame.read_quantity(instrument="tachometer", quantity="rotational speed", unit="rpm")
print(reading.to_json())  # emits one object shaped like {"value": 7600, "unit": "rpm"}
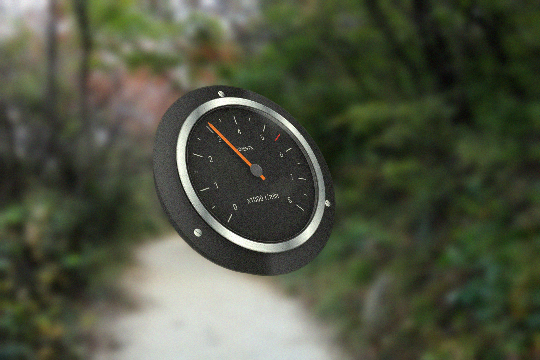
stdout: {"value": 3000, "unit": "rpm"}
